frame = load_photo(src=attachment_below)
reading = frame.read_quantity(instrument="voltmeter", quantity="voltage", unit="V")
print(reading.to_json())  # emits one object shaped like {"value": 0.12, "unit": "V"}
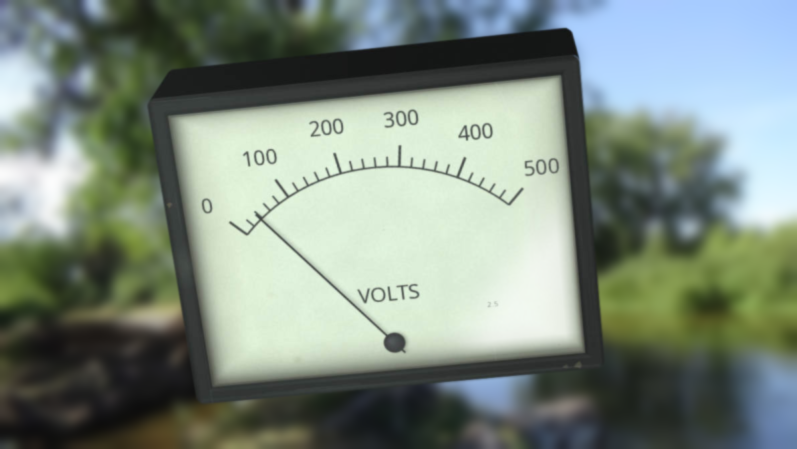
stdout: {"value": 40, "unit": "V"}
